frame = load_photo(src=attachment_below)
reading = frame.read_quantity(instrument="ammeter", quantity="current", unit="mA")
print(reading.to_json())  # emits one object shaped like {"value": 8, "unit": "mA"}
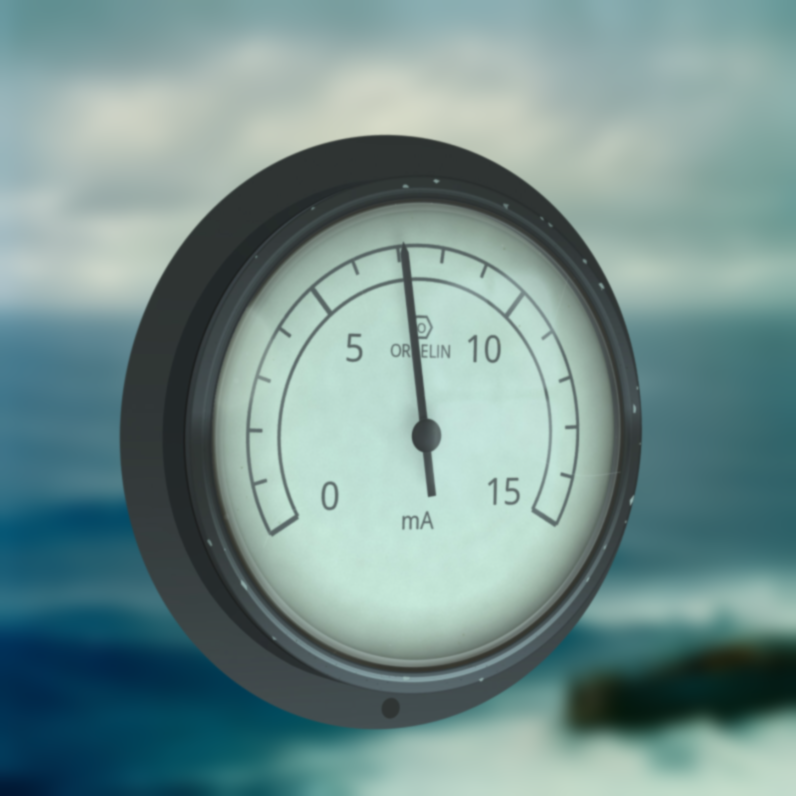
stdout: {"value": 7, "unit": "mA"}
